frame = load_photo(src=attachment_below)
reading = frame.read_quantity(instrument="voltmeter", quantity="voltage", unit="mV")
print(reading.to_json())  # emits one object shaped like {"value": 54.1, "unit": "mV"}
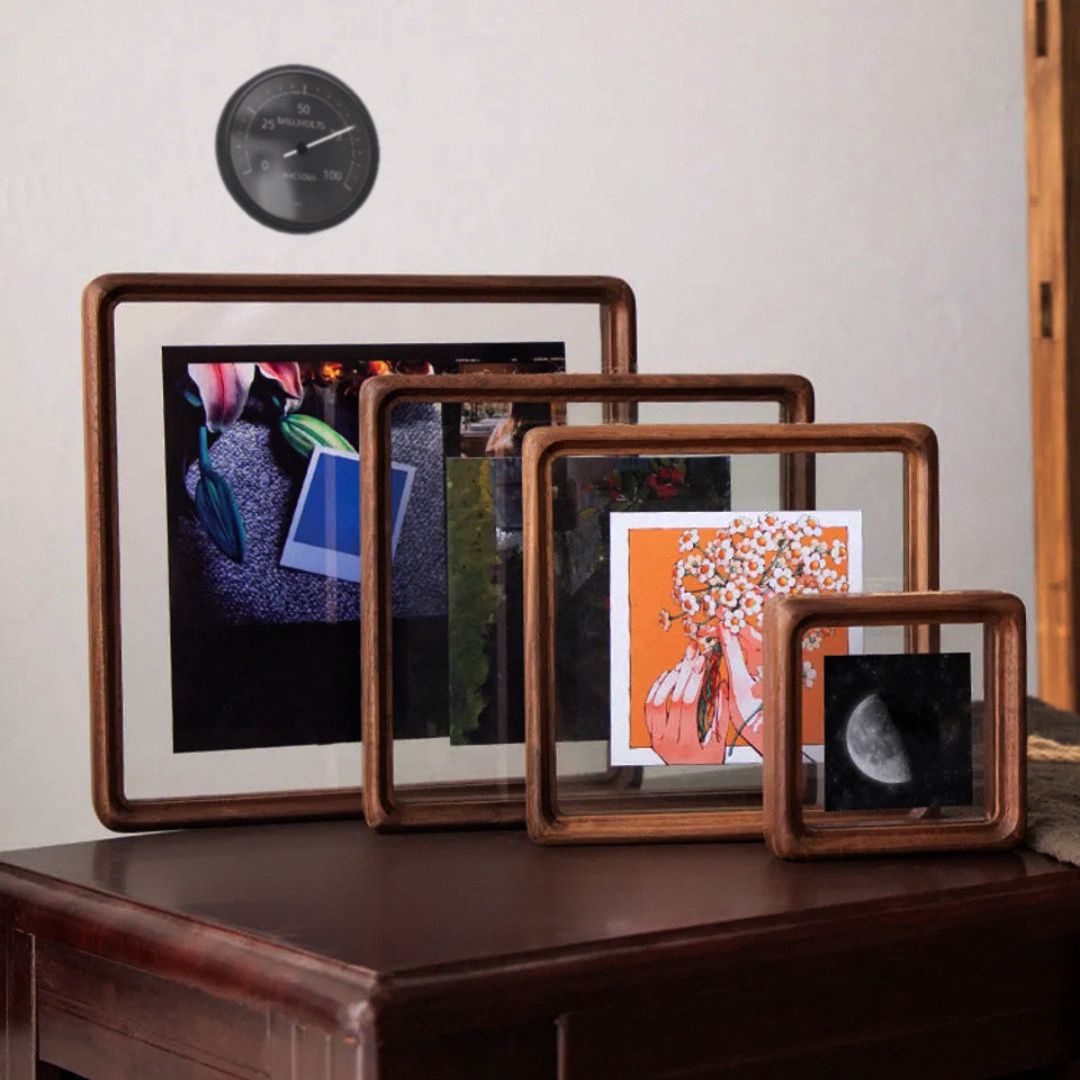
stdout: {"value": 75, "unit": "mV"}
